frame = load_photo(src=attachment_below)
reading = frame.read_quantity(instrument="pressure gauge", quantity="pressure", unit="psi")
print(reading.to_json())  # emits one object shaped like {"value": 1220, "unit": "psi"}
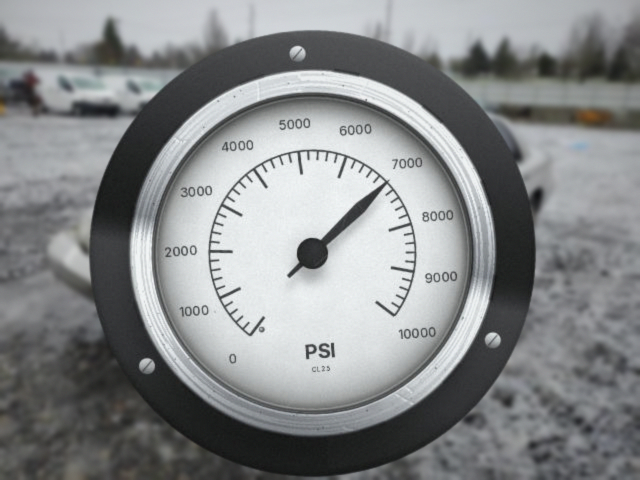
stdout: {"value": 7000, "unit": "psi"}
